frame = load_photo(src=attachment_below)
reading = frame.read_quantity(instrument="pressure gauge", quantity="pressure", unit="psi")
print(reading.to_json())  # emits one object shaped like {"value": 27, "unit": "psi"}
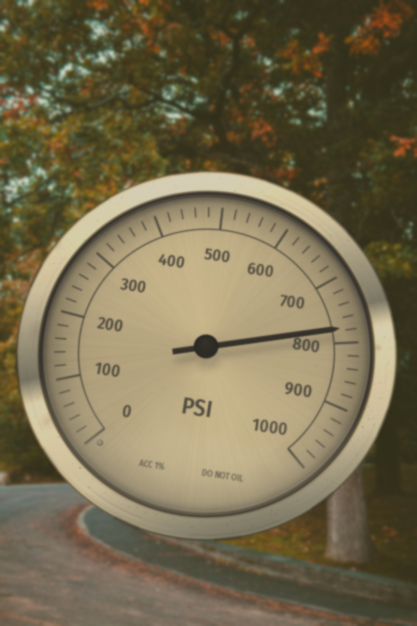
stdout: {"value": 780, "unit": "psi"}
